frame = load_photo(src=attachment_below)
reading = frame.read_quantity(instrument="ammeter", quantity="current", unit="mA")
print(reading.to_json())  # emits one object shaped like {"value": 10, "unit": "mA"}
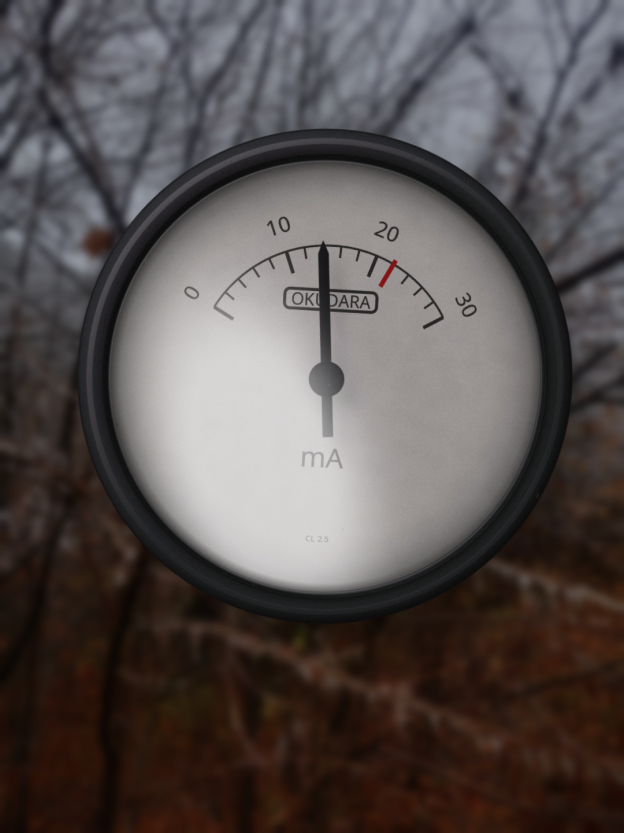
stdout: {"value": 14, "unit": "mA"}
